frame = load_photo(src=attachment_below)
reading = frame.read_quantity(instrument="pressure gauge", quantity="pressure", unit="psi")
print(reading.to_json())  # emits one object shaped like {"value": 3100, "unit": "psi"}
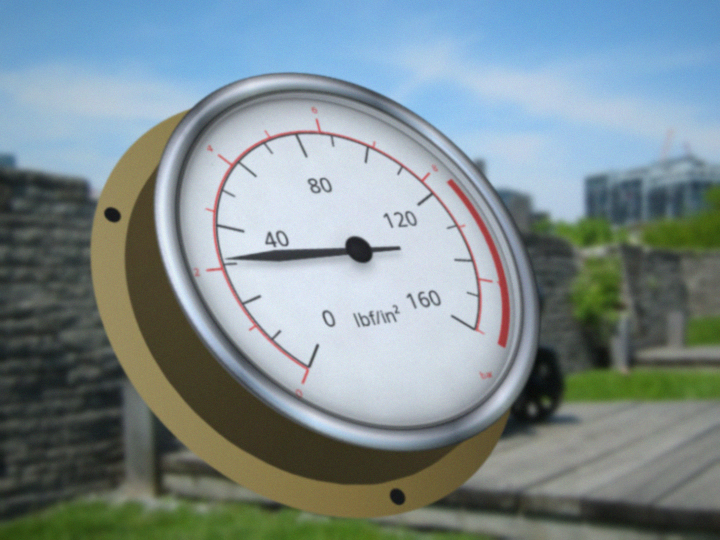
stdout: {"value": 30, "unit": "psi"}
